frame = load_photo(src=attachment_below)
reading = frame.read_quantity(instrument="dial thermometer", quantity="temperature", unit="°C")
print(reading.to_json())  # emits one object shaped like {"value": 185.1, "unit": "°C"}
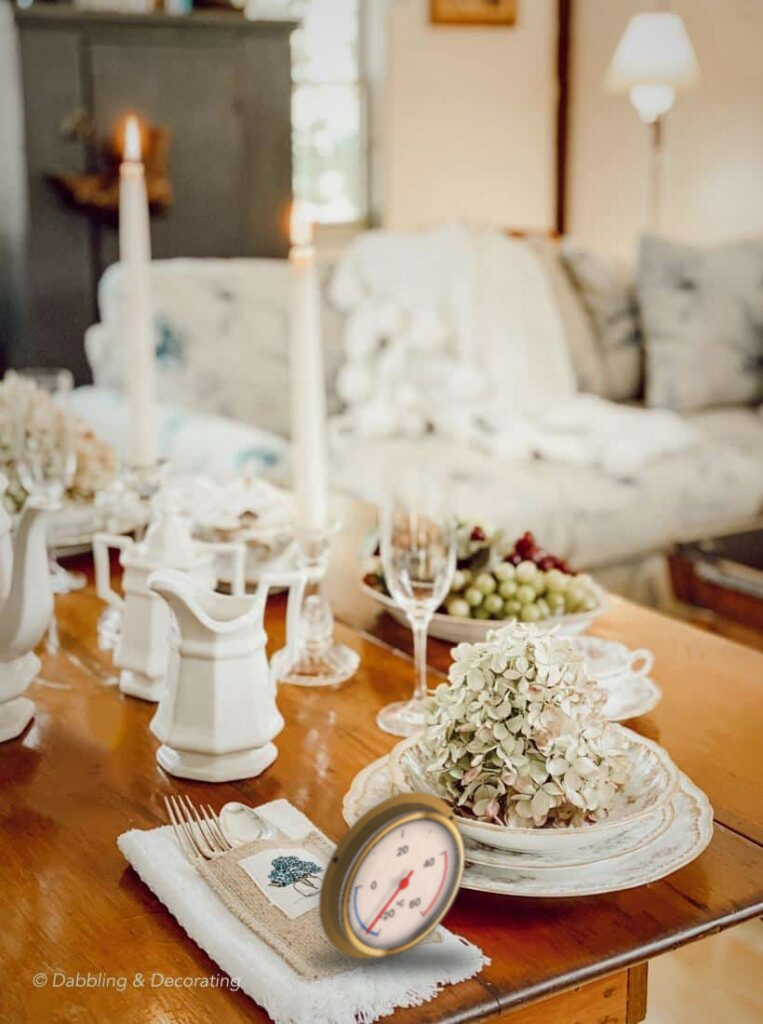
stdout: {"value": -15, "unit": "°C"}
